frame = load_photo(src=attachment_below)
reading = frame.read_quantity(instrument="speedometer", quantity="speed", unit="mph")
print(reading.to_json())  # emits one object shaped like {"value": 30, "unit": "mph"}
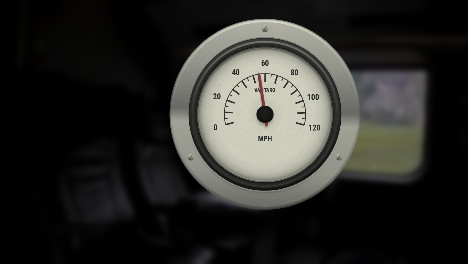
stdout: {"value": 55, "unit": "mph"}
